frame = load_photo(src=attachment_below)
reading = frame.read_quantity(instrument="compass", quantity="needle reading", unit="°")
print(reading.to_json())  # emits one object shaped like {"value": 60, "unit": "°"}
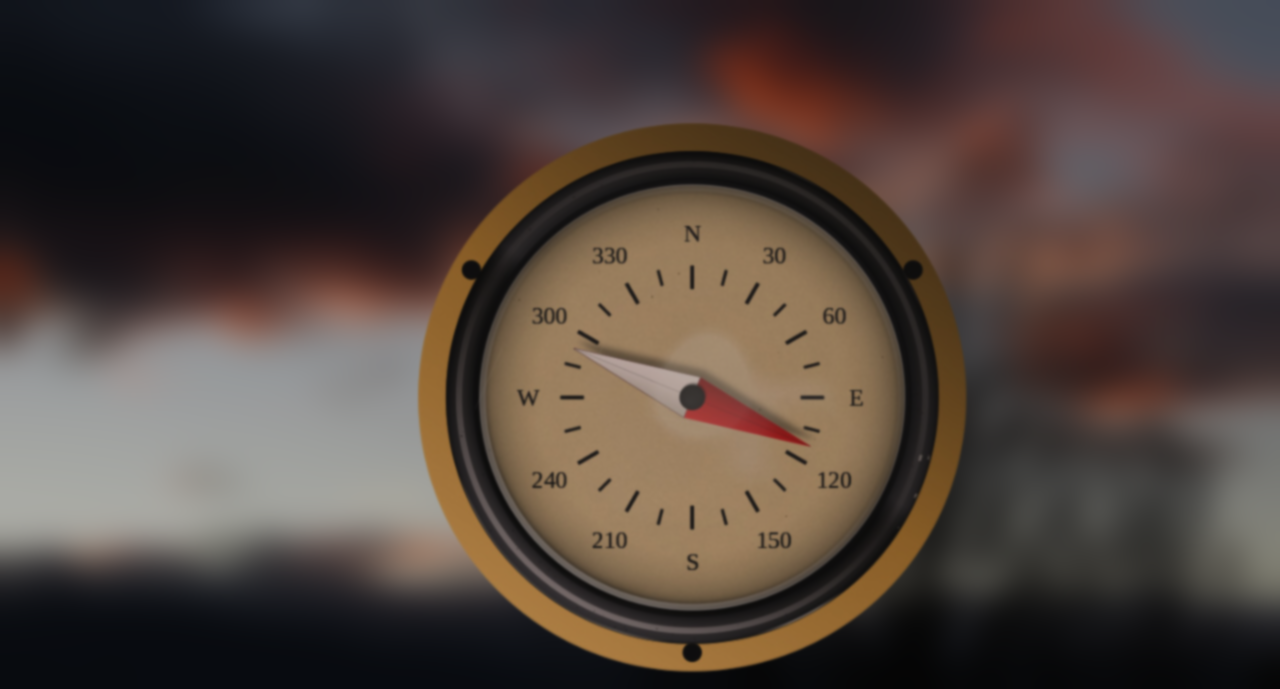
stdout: {"value": 112.5, "unit": "°"}
